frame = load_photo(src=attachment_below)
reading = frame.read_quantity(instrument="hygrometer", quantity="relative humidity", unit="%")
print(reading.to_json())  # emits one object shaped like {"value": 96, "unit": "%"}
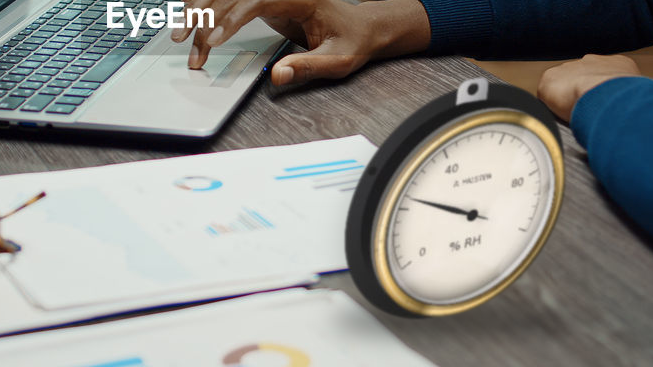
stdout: {"value": 24, "unit": "%"}
